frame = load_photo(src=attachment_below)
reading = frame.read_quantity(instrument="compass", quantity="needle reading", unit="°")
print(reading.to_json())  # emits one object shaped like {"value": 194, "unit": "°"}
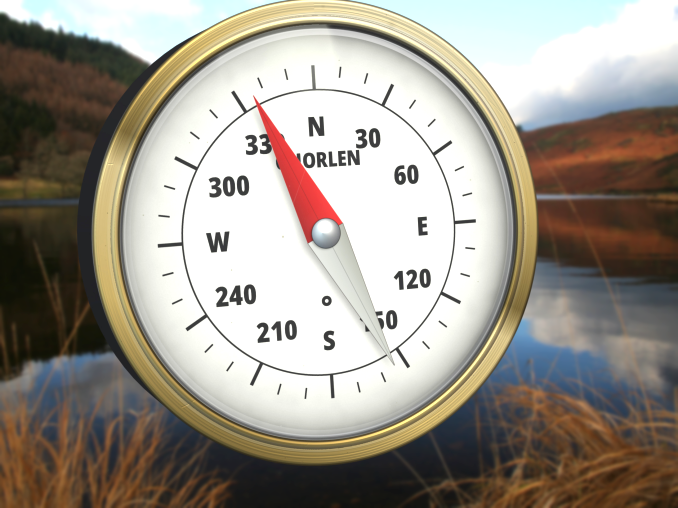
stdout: {"value": 335, "unit": "°"}
